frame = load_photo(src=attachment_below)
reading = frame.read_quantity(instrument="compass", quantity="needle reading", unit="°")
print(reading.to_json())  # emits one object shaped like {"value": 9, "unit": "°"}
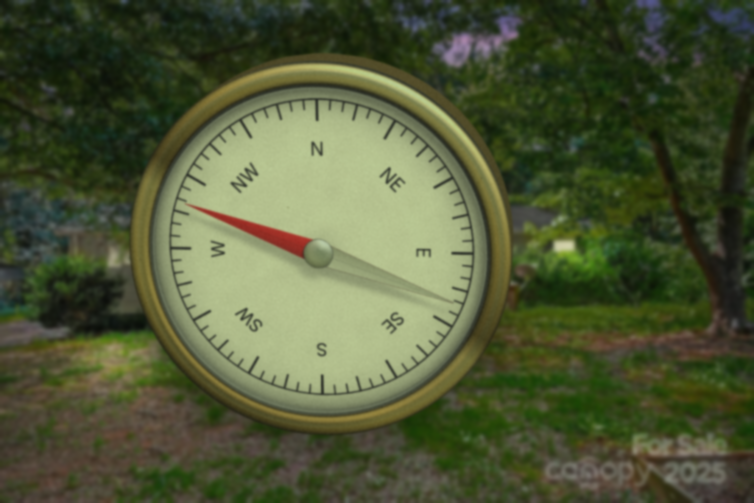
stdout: {"value": 290, "unit": "°"}
